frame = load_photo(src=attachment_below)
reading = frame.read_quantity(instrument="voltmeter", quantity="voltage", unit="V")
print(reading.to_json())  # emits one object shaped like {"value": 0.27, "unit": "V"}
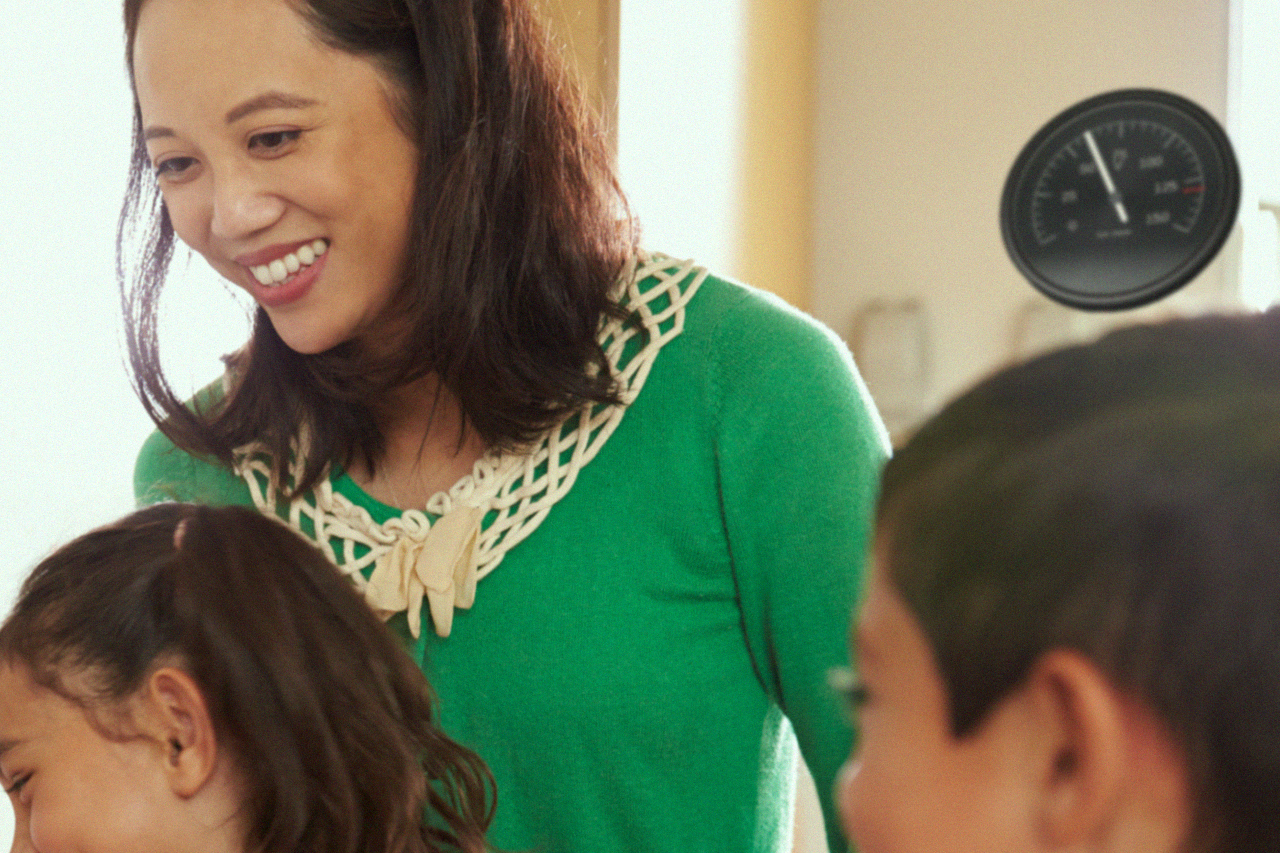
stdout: {"value": 60, "unit": "V"}
